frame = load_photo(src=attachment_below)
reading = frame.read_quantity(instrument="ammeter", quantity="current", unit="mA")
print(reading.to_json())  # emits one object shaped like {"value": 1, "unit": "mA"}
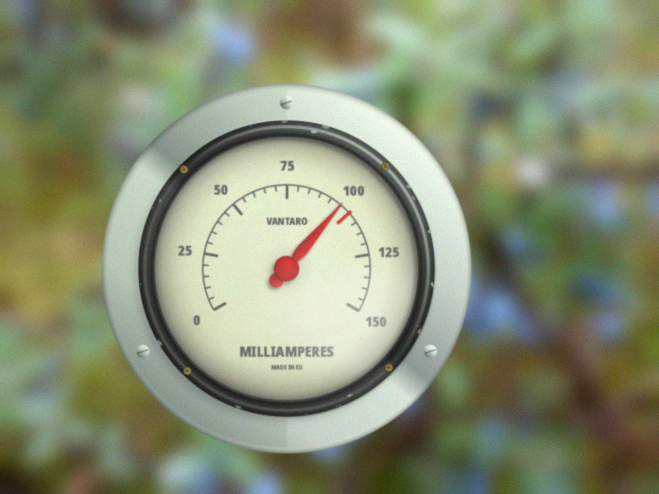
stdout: {"value": 100, "unit": "mA"}
